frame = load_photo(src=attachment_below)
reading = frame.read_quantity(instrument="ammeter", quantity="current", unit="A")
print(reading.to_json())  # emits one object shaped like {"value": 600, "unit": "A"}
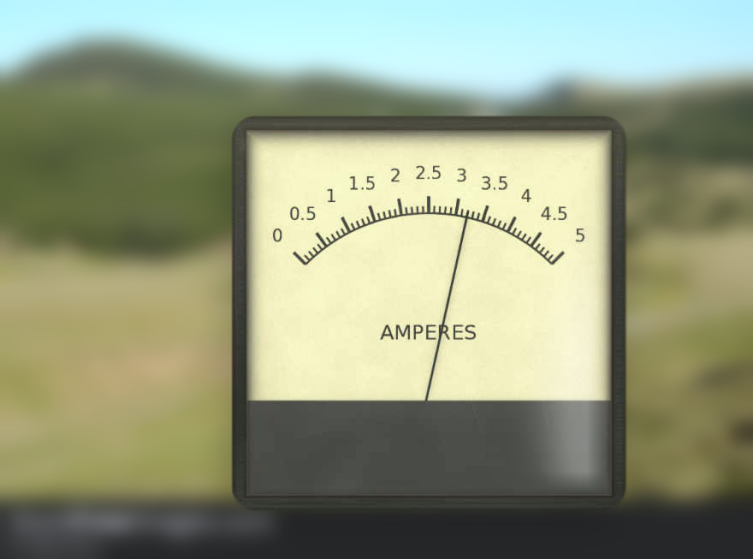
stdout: {"value": 3.2, "unit": "A"}
